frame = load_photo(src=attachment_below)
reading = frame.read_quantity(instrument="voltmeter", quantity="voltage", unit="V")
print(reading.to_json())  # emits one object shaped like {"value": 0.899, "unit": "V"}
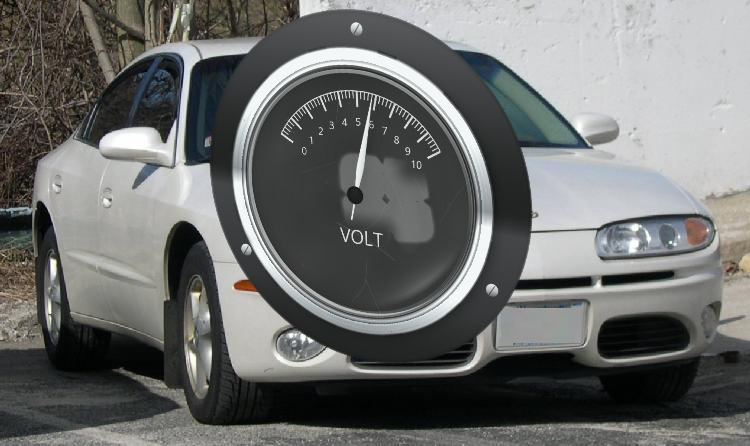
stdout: {"value": 6, "unit": "V"}
